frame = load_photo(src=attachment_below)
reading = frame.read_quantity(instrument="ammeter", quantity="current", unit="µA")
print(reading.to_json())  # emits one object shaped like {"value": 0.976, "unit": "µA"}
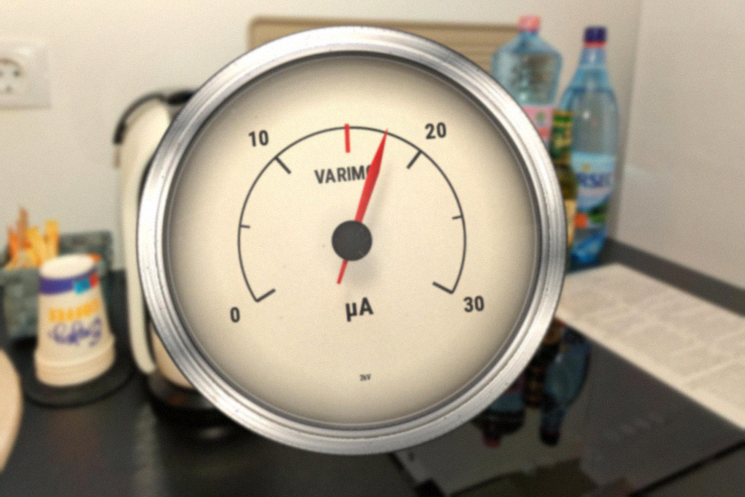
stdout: {"value": 17.5, "unit": "µA"}
